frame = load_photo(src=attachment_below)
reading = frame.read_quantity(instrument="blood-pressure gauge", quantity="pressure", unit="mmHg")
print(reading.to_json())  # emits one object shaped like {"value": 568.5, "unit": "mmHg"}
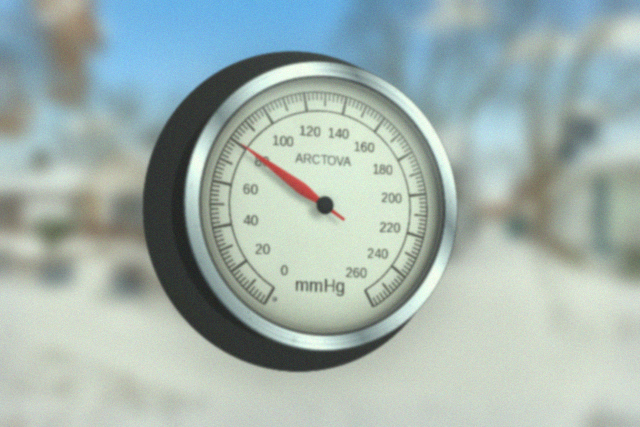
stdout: {"value": 80, "unit": "mmHg"}
